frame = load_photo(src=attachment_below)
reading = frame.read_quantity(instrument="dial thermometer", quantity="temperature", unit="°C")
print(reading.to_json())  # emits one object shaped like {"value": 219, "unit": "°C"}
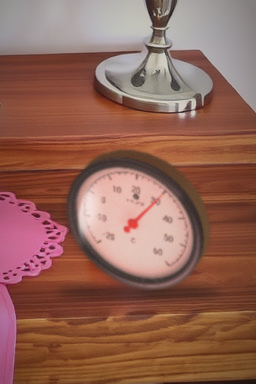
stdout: {"value": 30, "unit": "°C"}
